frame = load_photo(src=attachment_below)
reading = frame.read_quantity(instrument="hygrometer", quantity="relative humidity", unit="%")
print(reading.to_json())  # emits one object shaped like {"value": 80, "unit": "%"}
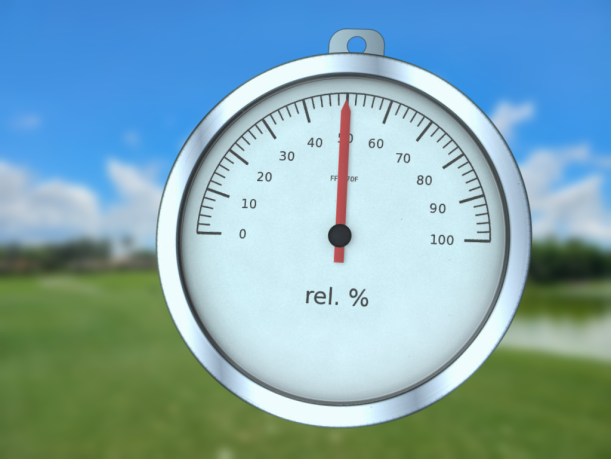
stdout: {"value": 50, "unit": "%"}
